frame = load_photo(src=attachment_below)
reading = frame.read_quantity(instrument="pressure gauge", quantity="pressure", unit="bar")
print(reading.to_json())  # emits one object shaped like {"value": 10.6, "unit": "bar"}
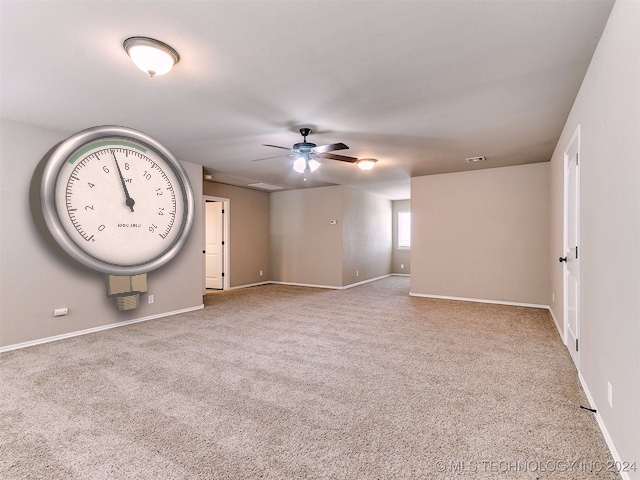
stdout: {"value": 7, "unit": "bar"}
